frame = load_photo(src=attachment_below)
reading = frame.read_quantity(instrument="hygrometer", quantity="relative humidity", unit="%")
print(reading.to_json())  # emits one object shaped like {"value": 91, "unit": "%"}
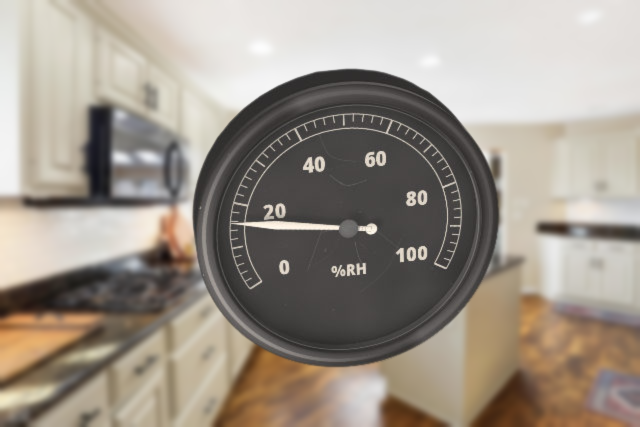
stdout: {"value": 16, "unit": "%"}
